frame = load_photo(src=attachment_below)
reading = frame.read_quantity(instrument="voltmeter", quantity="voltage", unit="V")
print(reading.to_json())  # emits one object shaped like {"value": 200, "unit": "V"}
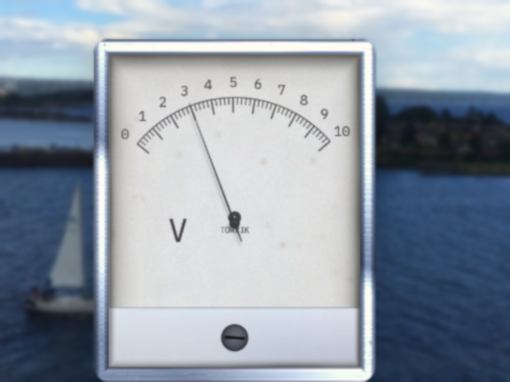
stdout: {"value": 3, "unit": "V"}
